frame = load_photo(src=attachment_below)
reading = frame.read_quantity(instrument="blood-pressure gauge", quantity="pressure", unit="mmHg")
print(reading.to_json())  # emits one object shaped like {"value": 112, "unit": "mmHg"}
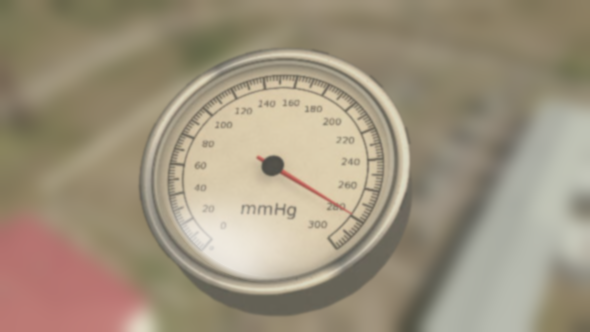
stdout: {"value": 280, "unit": "mmHg"}
